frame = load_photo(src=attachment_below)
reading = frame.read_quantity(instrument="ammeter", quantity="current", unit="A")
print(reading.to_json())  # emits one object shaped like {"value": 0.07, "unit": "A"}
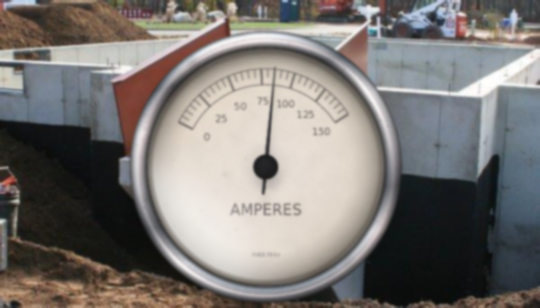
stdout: {"value": 85, "unit": "A"}
